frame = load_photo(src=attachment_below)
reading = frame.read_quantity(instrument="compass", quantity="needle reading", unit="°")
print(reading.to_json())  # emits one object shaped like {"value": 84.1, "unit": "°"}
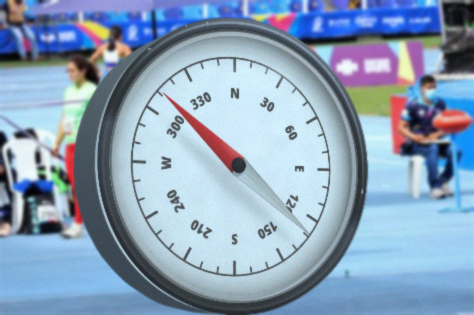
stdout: {"value": 310, "unit": "°"}
